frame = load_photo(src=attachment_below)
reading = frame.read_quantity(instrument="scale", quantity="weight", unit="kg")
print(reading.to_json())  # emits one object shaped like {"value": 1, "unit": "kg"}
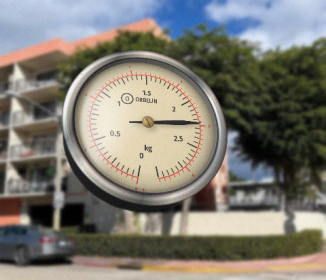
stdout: {"value": 2.25, "unit": "kg"}
